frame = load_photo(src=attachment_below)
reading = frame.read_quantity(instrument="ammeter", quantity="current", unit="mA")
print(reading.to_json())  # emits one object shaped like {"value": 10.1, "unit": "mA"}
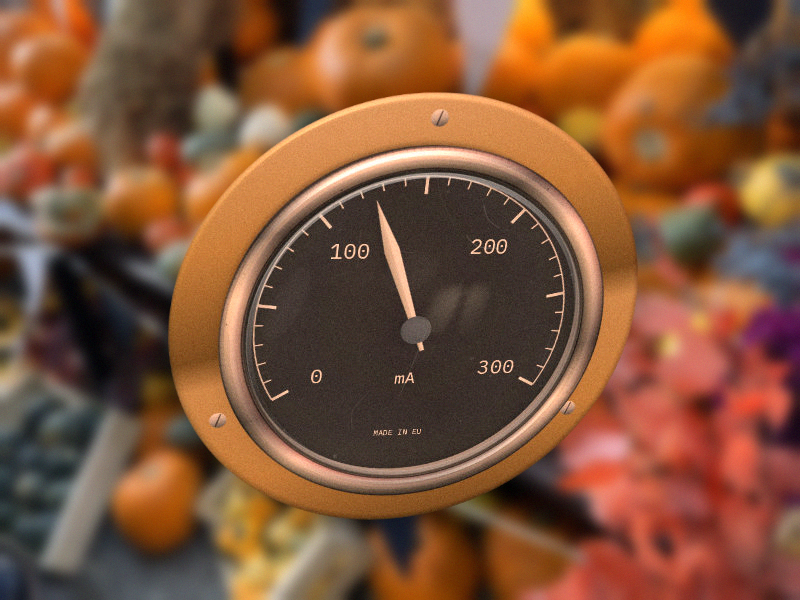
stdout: {"value": 125, "unit": "mA"}
